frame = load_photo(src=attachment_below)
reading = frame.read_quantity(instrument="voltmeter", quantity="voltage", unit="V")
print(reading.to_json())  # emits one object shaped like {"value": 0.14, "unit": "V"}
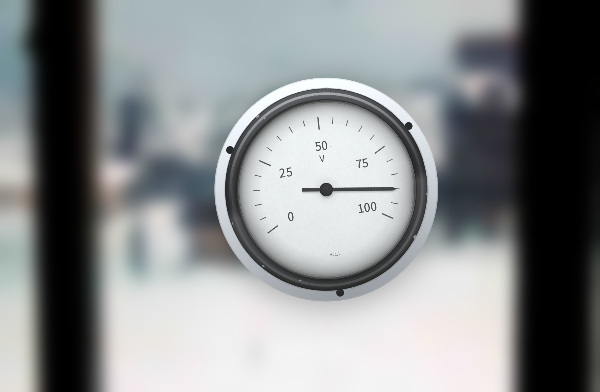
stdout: {"value": 90, "unit": "V"}
